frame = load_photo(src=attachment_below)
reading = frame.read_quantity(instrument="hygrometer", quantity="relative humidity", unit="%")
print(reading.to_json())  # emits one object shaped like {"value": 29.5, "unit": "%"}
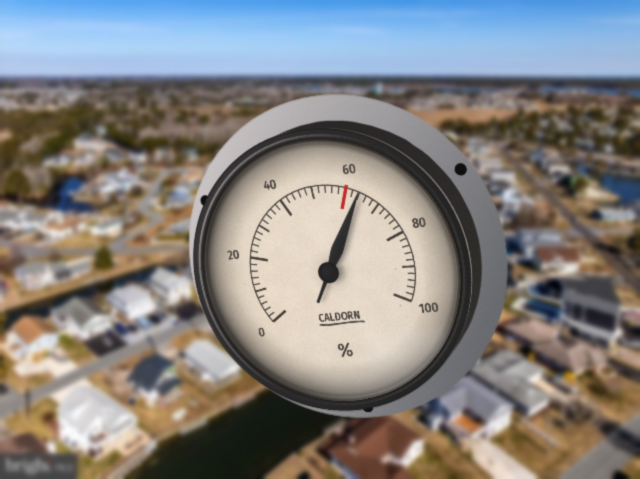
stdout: {"value": 64, "unit": "%"}
